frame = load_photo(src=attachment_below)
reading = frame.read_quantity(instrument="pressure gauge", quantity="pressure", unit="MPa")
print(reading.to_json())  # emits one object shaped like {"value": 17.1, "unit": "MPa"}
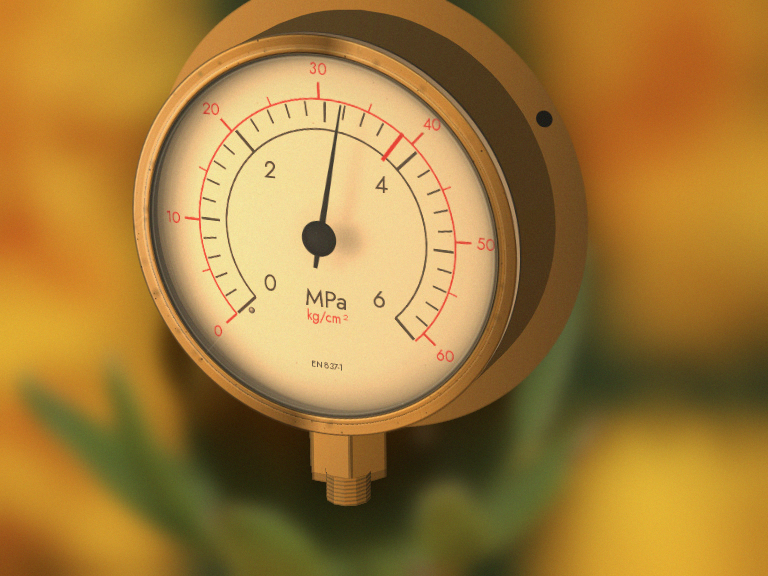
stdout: {"value": 3.2, "unit": "MPa"}
